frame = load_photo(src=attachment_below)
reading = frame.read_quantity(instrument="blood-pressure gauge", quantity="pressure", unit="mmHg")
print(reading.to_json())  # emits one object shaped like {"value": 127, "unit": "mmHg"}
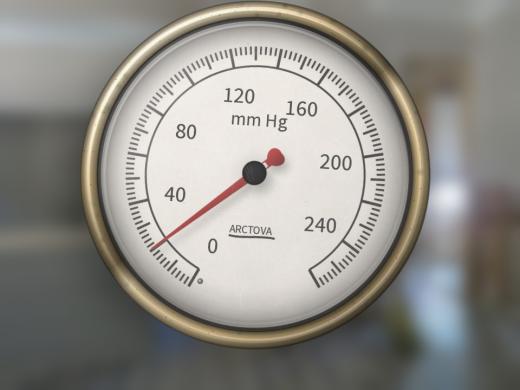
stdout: {"value": 20, "unit": "mmHg"}
